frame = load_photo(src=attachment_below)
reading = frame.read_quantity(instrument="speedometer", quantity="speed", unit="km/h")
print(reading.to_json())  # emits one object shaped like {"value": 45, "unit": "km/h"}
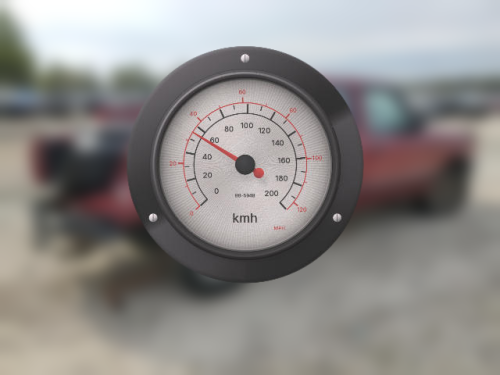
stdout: {"value": 55, "unit": "km/h"}
